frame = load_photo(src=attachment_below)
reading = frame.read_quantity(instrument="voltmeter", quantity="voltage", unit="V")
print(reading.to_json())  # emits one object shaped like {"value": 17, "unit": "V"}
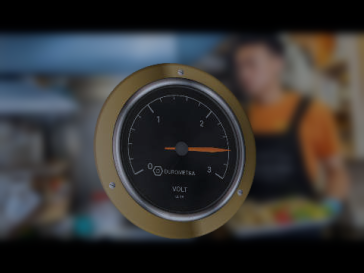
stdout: {"value": 2.6, "unit": "V"}
